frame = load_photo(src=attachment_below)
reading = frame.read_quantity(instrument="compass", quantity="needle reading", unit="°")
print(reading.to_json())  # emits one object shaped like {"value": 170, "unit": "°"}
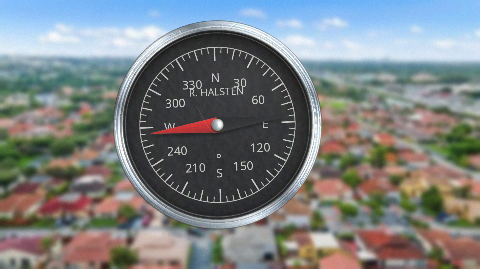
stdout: {"value": 265, "unit": "°"}
